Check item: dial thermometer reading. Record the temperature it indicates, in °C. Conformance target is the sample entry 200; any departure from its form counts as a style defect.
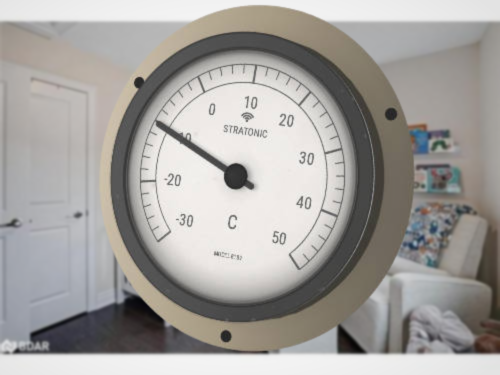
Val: -10
